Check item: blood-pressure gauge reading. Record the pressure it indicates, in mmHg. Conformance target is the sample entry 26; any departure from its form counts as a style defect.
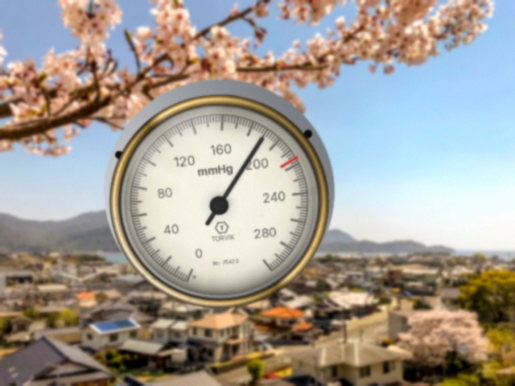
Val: 190
